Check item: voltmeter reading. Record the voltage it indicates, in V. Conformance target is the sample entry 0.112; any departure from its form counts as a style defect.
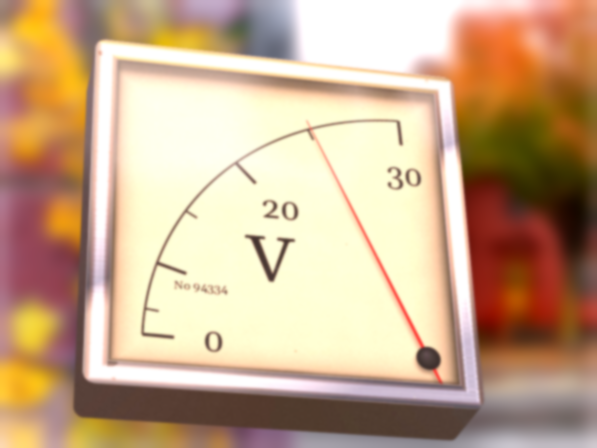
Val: 25
